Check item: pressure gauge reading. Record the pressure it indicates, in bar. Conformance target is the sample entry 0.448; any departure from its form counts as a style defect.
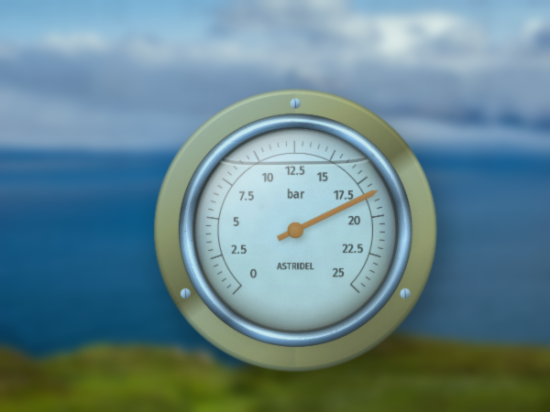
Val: 18.5
